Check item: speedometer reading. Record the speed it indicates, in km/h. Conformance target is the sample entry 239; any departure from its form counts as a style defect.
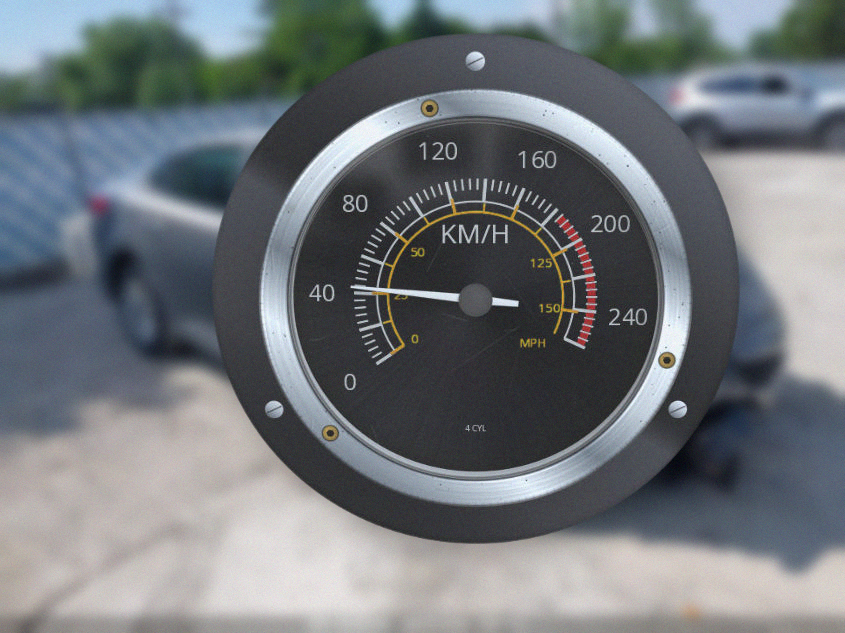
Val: 44
